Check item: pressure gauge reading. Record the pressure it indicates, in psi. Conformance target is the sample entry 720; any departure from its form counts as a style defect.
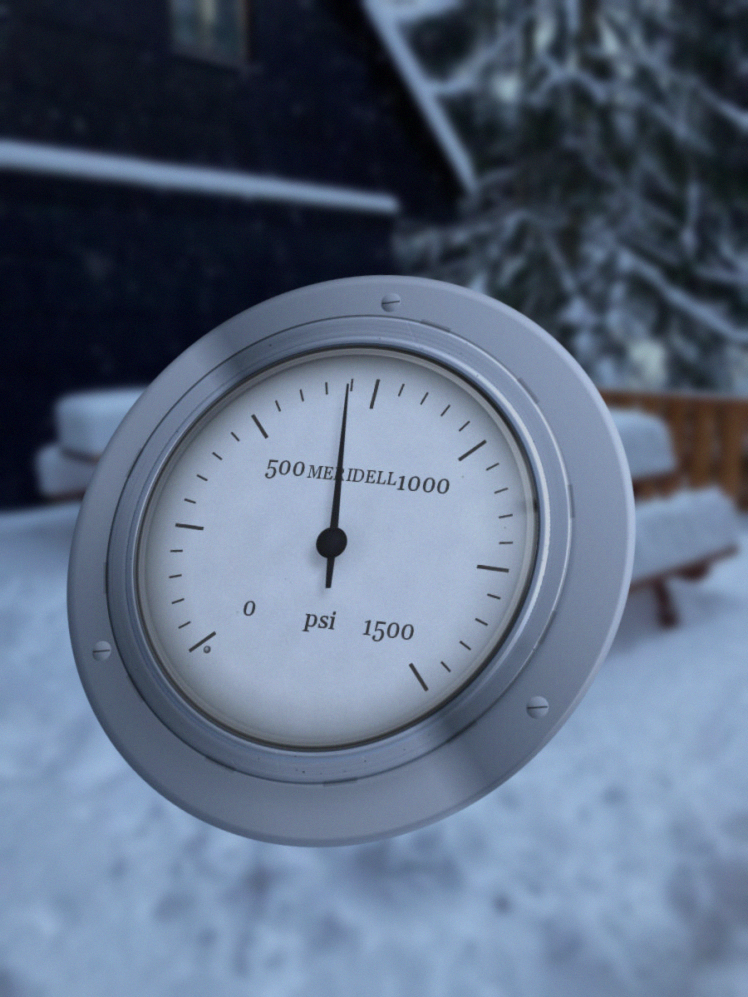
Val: 700
